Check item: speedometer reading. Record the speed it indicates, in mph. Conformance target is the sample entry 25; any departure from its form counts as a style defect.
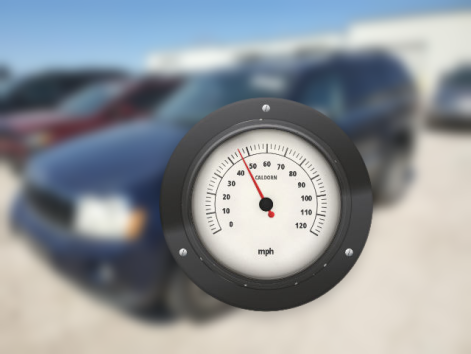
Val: 46
